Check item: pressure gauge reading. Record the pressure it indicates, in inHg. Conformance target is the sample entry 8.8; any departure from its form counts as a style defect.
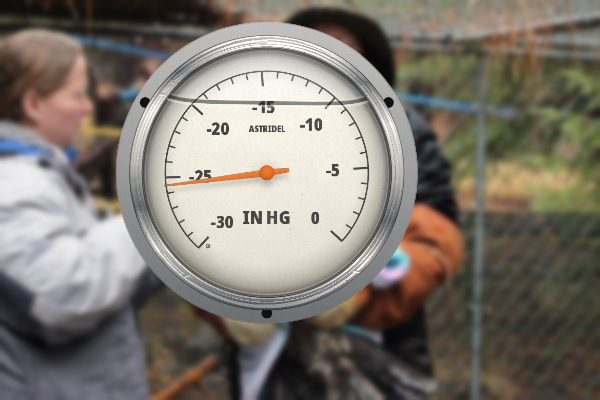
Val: -25.5
